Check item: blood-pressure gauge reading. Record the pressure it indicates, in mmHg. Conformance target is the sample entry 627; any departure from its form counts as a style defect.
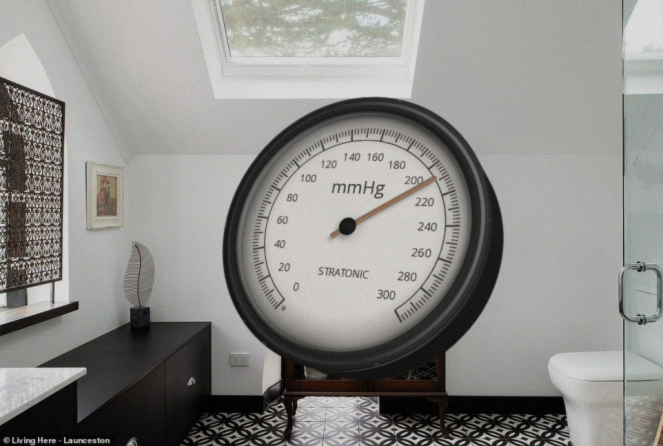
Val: 210
